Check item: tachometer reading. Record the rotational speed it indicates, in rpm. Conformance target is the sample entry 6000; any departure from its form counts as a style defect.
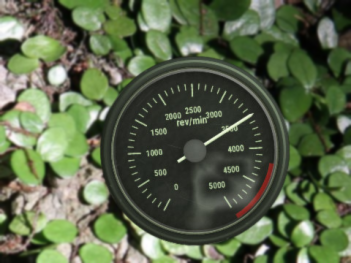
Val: 3500
